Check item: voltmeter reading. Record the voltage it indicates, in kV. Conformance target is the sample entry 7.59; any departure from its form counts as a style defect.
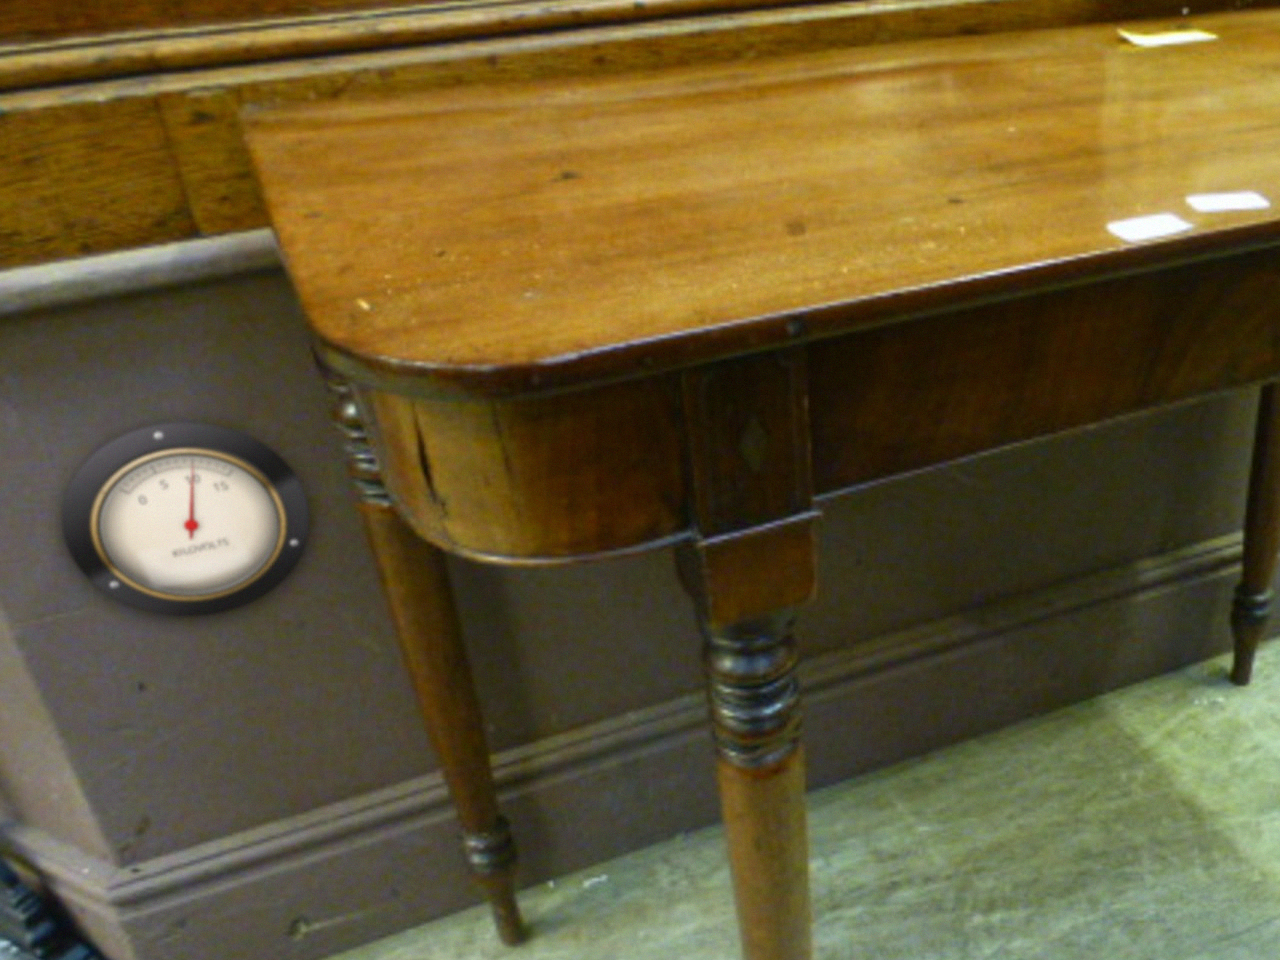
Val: 10
